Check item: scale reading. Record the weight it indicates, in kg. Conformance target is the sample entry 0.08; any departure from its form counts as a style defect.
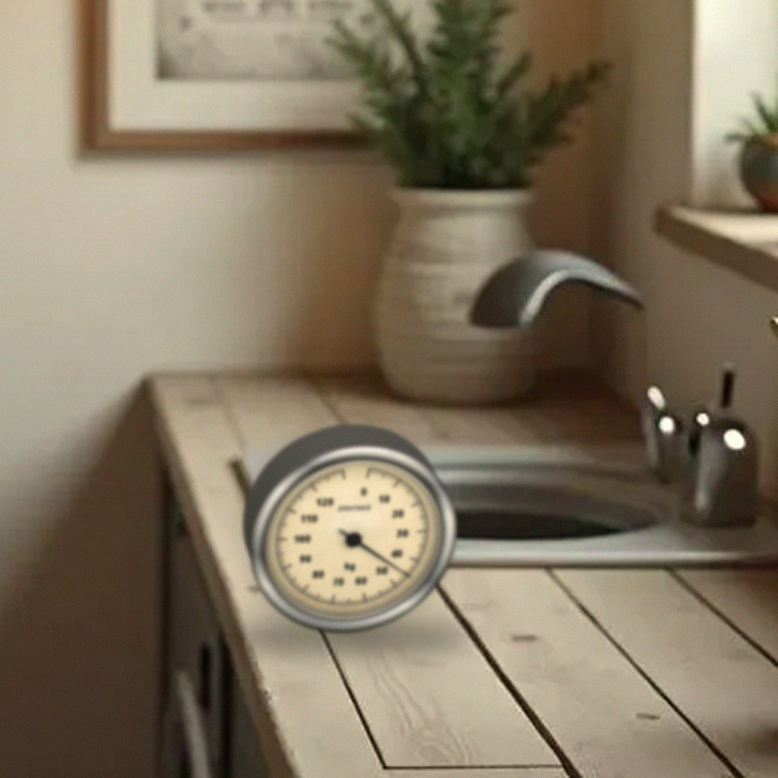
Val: 45
